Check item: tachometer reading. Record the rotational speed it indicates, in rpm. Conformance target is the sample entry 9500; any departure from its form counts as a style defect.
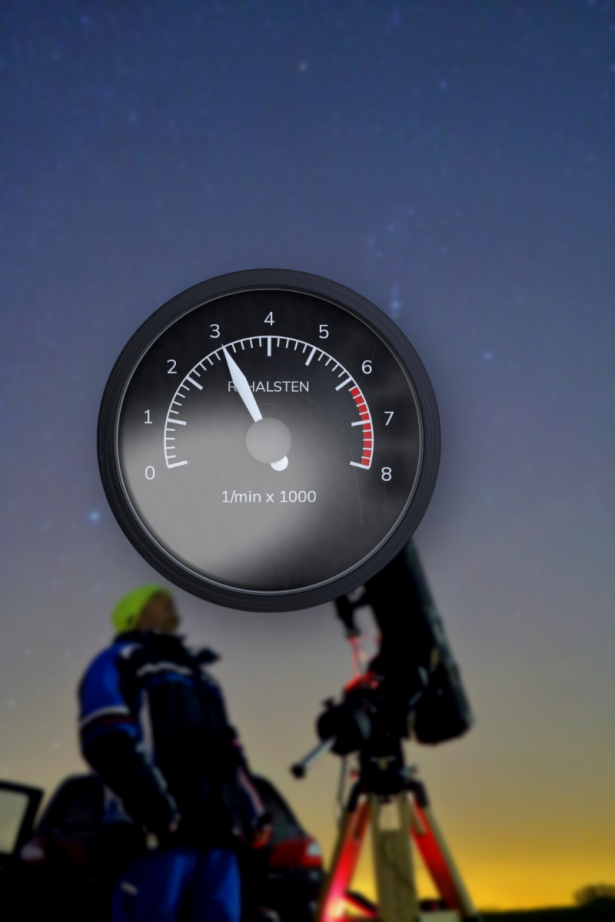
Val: 3000
